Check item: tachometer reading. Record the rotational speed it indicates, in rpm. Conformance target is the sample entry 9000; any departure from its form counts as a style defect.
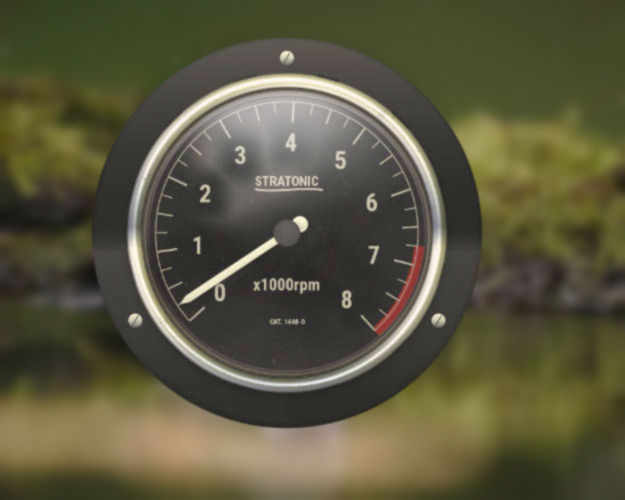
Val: 250
